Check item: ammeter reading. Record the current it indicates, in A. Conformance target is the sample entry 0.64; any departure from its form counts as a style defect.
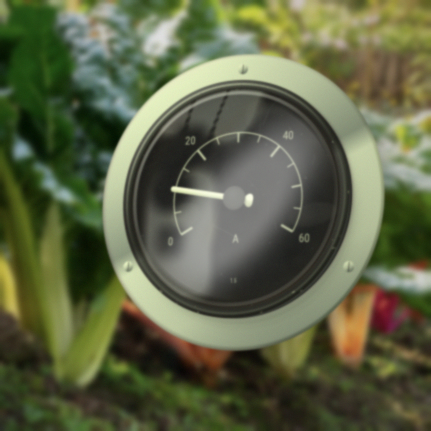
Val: 10
